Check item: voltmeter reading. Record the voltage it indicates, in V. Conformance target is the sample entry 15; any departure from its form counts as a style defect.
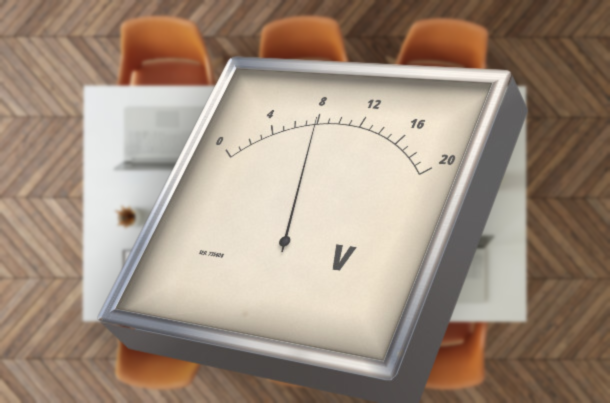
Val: 8
